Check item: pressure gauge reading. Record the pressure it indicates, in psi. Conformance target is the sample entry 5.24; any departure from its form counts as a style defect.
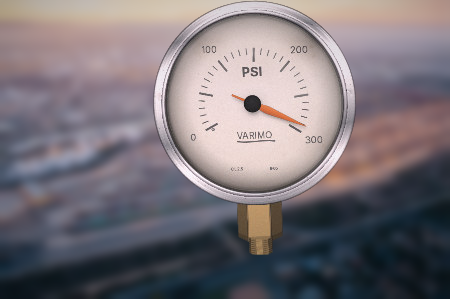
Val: 290
